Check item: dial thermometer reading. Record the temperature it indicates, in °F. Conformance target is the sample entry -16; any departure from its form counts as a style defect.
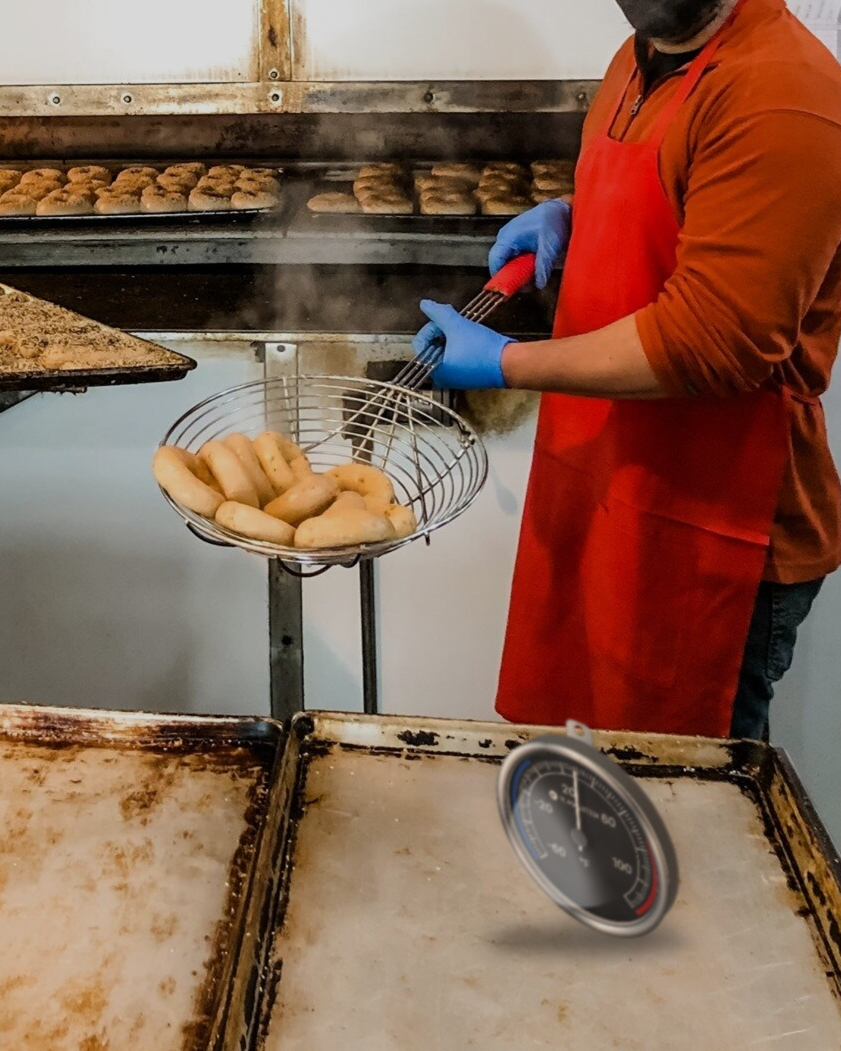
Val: 30
